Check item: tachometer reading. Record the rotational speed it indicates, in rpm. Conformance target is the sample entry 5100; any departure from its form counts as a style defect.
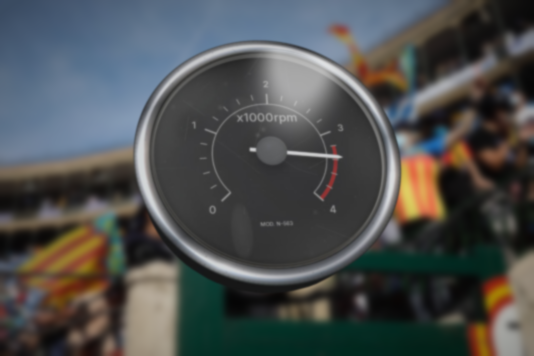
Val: 3400
